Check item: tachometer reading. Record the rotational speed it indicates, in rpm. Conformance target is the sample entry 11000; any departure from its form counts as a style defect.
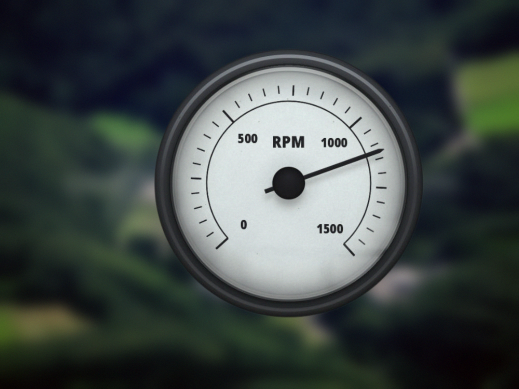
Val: 1125
